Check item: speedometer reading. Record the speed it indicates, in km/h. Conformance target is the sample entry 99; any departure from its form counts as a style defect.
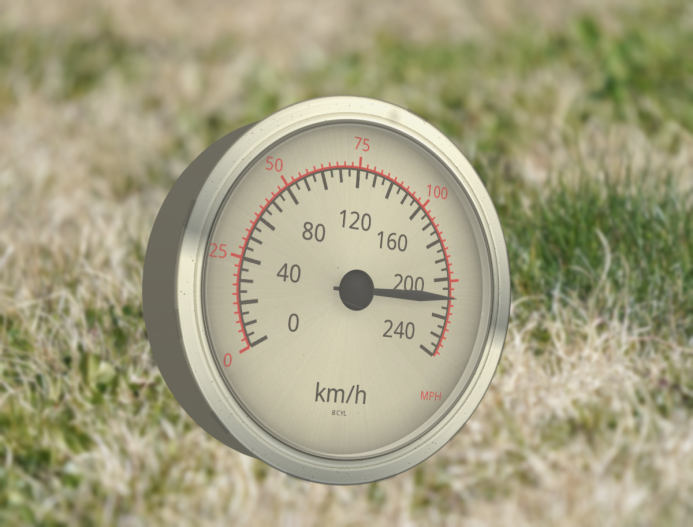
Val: 210
